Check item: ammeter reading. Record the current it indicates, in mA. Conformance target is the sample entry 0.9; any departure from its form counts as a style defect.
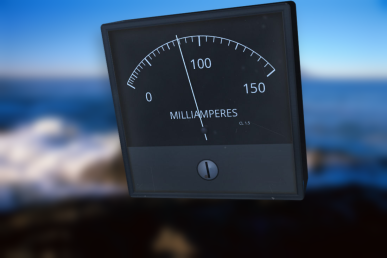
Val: 85
